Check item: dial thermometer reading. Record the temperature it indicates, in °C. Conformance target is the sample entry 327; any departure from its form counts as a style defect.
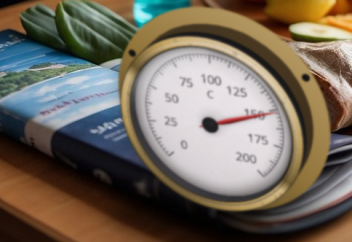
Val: 150
